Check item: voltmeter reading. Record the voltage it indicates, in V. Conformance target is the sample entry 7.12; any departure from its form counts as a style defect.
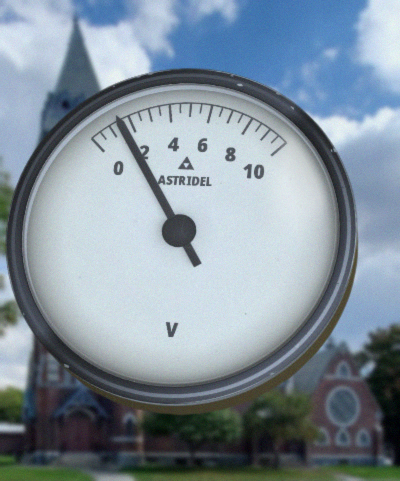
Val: 1.5
